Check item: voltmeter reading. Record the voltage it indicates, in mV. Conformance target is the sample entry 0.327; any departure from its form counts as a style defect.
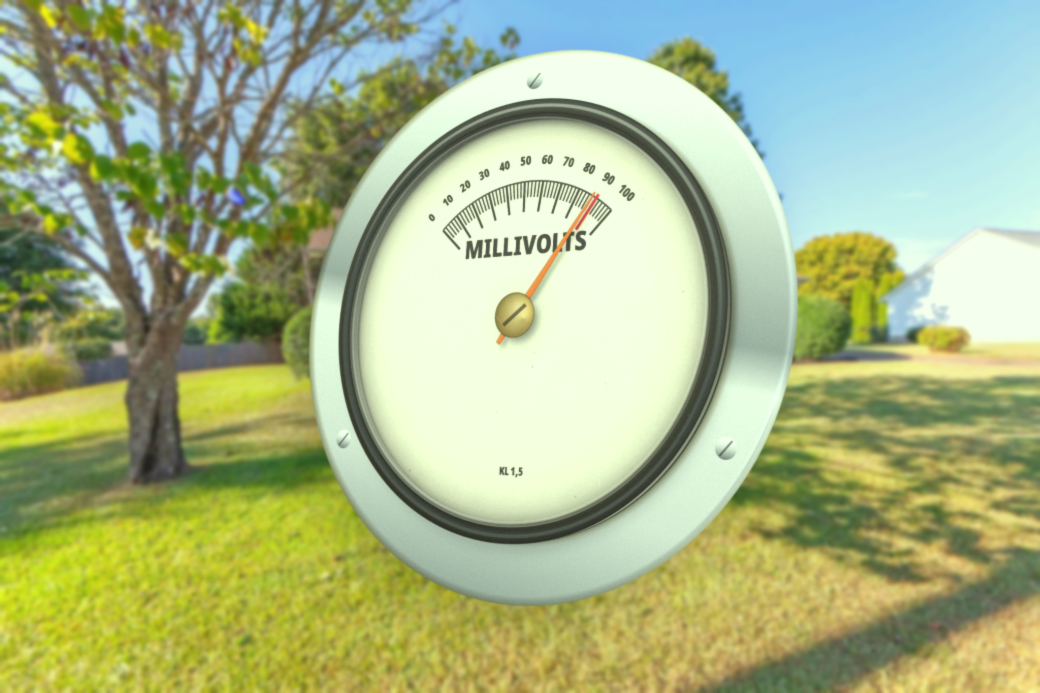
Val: 90
